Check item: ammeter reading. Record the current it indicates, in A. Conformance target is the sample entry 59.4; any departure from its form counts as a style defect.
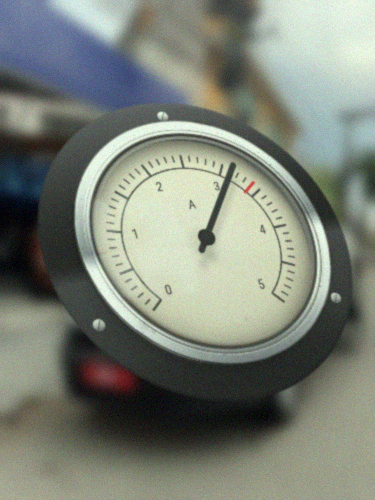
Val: 3.1
